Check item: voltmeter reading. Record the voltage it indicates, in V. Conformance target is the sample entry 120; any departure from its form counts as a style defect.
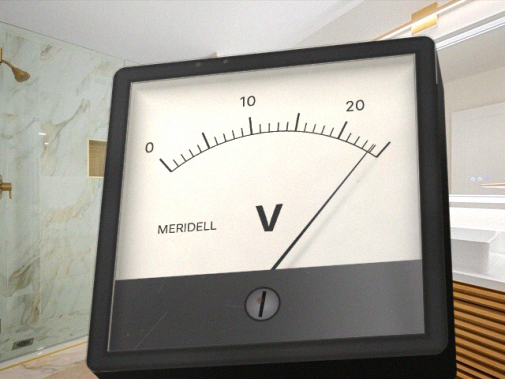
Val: 24
